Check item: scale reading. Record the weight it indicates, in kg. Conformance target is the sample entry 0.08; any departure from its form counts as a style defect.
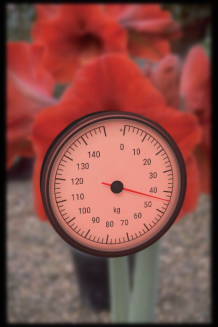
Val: 44
